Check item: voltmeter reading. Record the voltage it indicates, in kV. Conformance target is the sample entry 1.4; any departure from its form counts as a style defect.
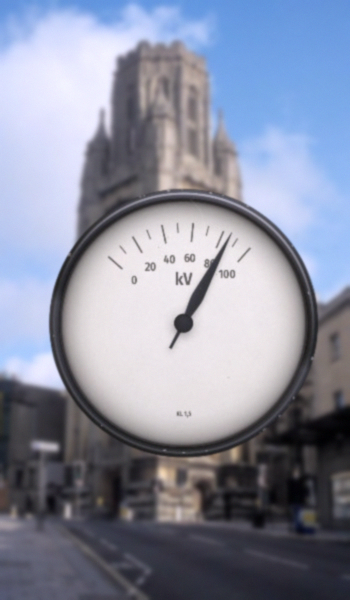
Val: 85
